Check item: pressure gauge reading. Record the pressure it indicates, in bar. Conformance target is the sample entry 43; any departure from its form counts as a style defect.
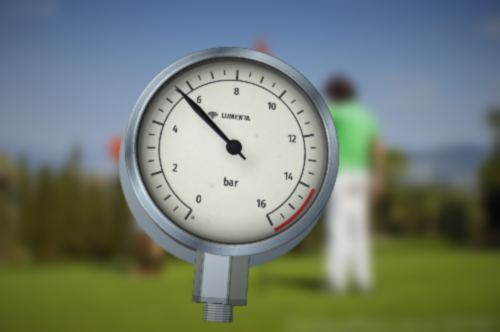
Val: 5.5
